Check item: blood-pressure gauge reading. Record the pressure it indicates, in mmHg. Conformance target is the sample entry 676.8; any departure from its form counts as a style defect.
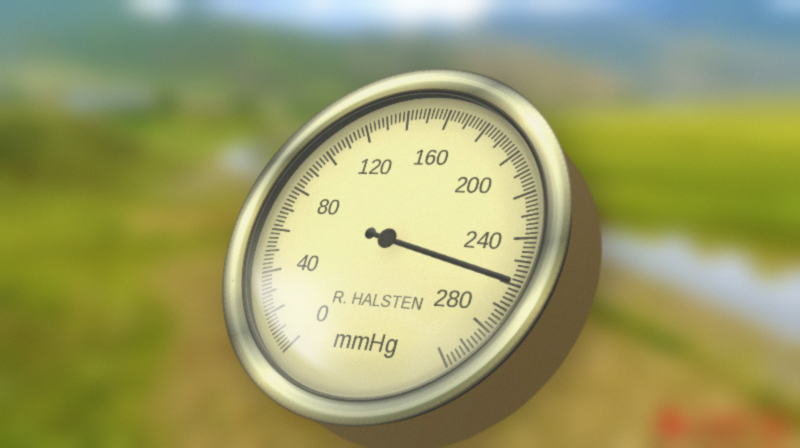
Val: 260
